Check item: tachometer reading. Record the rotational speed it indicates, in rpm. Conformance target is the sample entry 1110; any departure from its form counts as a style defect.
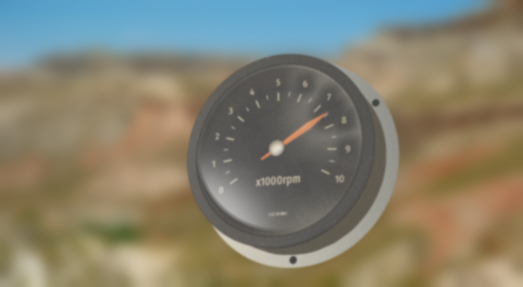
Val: 7500
